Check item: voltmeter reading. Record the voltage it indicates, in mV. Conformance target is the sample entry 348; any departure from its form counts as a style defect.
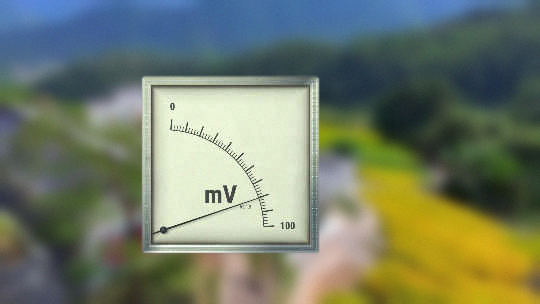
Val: 80
